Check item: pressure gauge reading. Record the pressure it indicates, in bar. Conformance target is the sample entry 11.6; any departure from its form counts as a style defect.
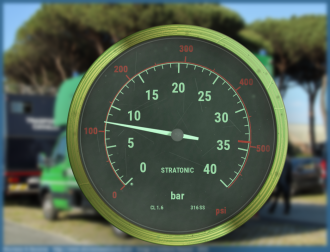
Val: 8
